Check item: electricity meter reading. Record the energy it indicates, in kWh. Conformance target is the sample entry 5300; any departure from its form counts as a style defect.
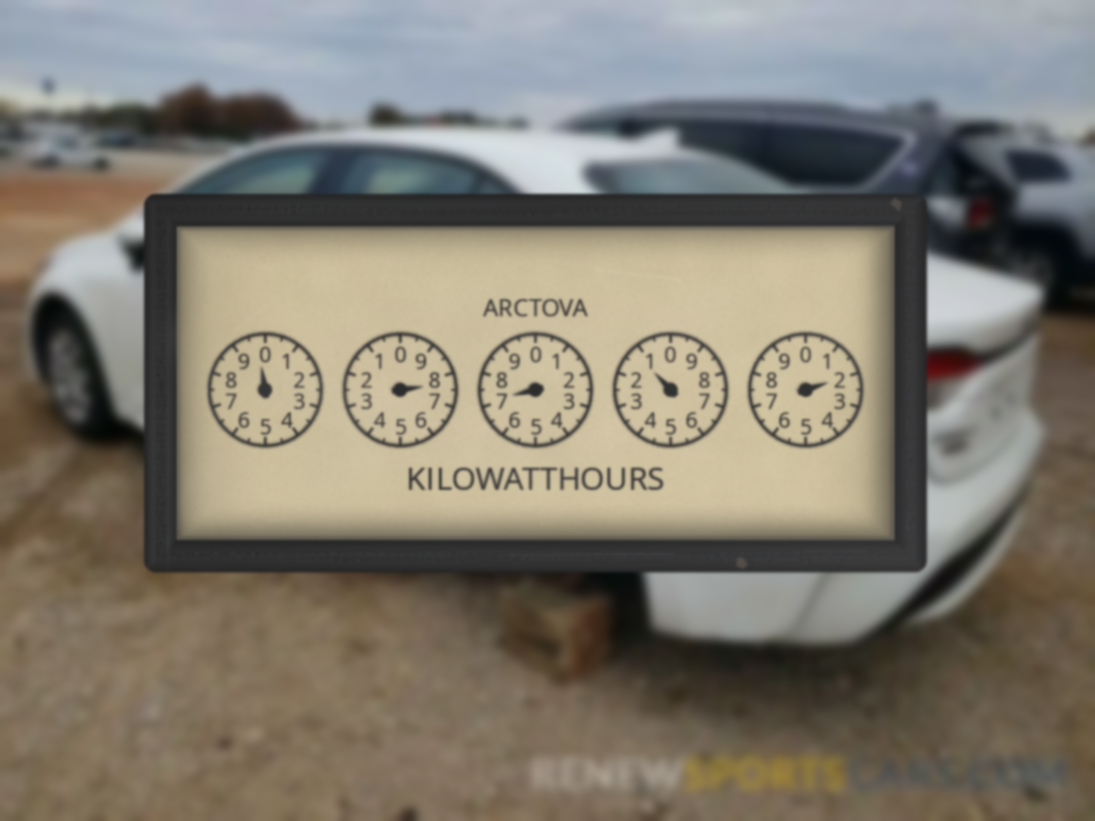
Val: 97712
